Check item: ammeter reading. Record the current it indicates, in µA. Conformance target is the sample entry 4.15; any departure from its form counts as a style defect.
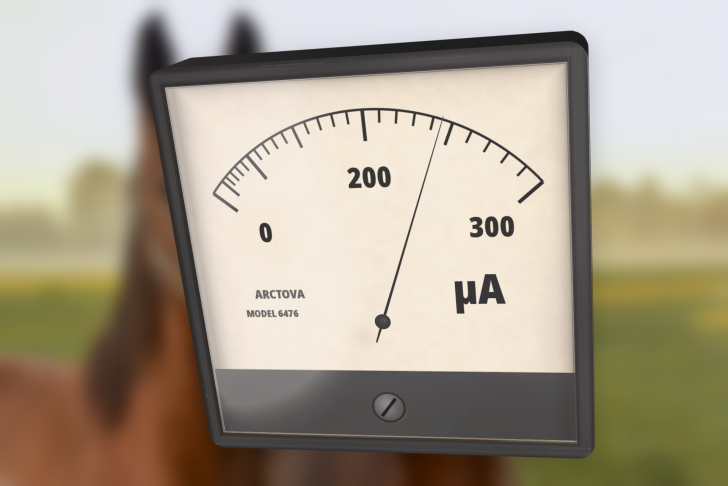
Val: 245
